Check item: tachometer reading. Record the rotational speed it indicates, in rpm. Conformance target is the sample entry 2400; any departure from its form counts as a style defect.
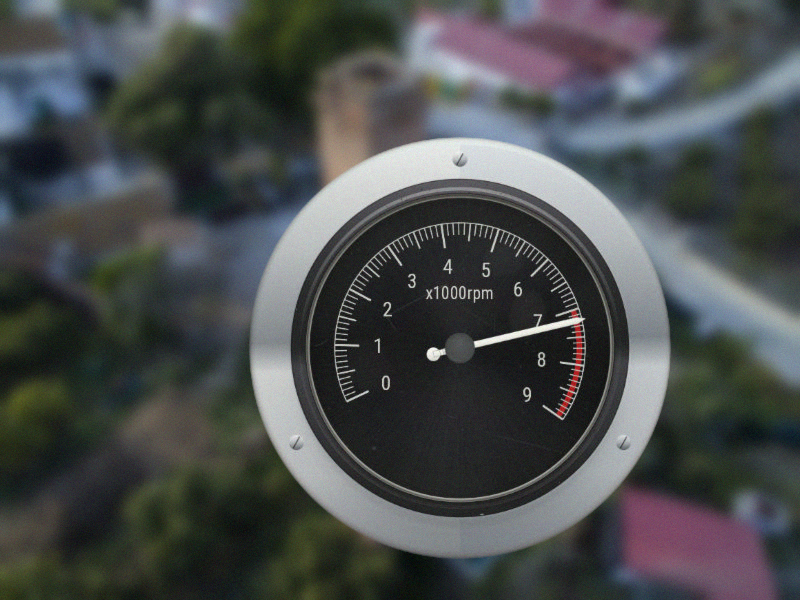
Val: 7200
